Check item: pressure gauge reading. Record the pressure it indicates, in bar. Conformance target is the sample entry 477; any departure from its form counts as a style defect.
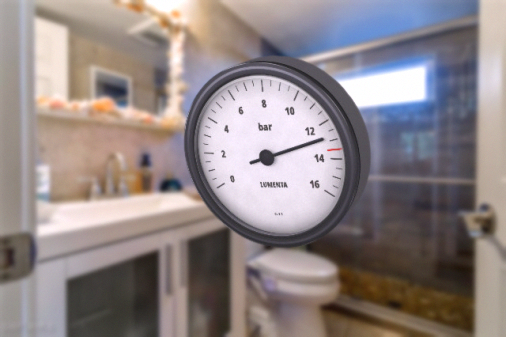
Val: 12.75
